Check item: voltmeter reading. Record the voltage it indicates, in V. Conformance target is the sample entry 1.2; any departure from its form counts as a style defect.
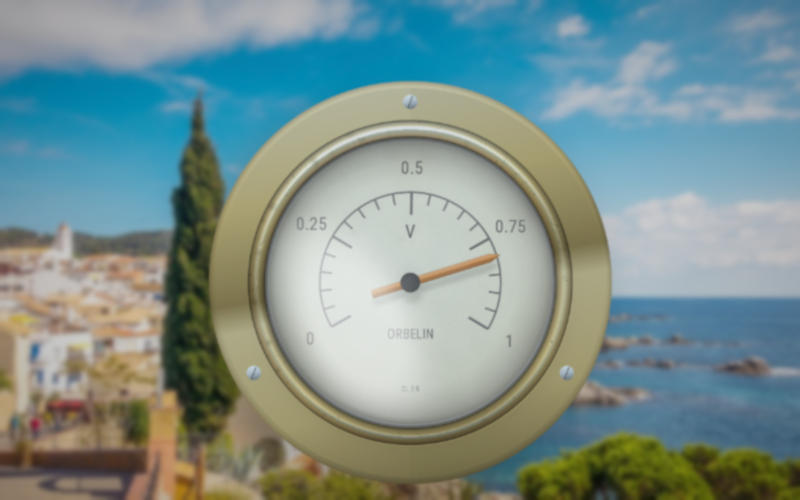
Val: 0.8
